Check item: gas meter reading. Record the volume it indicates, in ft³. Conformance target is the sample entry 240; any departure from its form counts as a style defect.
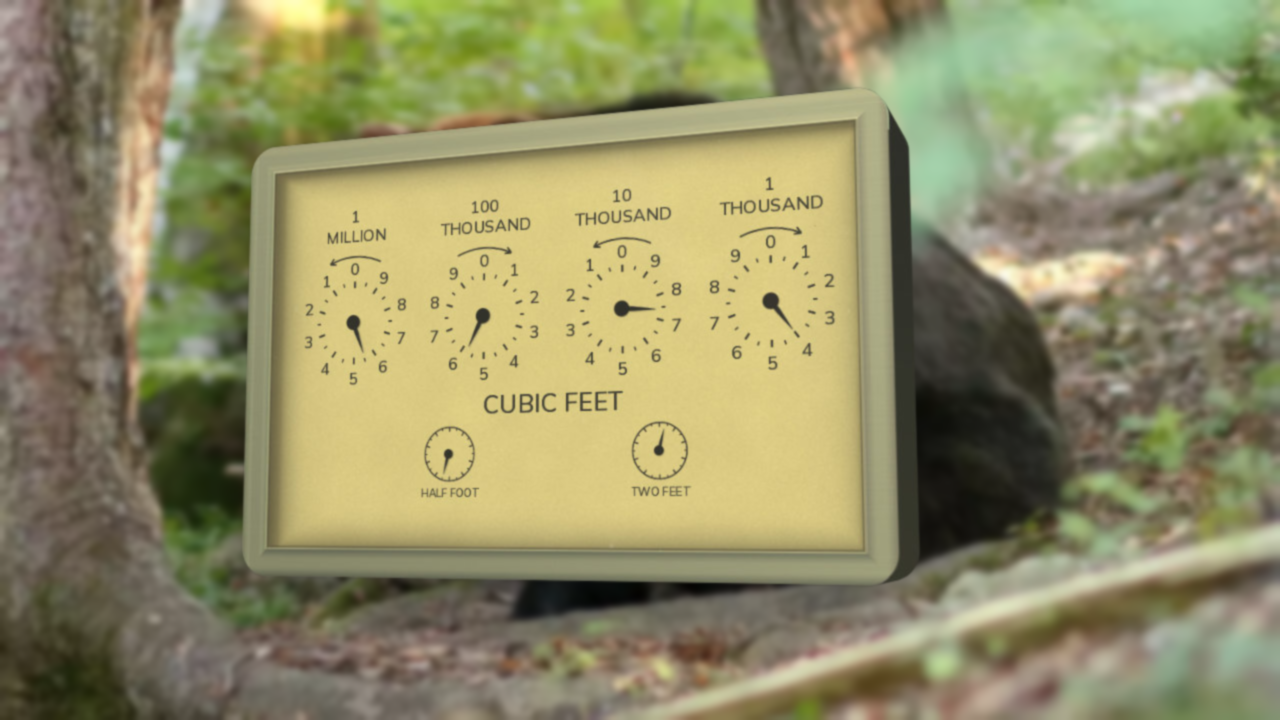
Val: 557400
